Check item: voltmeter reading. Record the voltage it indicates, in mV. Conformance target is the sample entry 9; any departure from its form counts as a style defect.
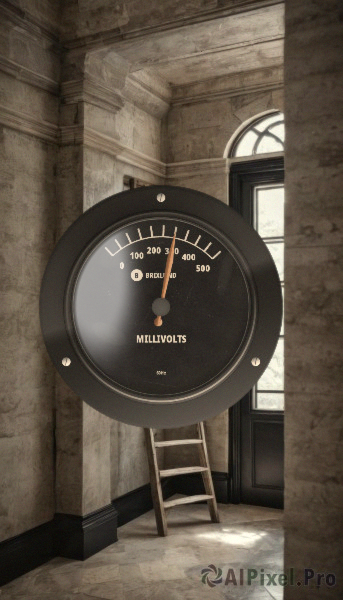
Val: 300
